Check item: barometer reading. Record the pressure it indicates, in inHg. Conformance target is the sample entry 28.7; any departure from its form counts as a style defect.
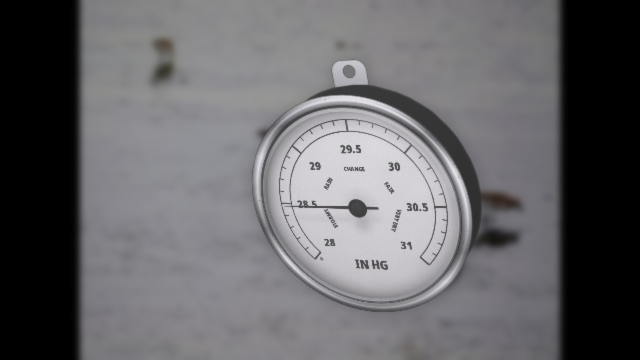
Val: 28.5
